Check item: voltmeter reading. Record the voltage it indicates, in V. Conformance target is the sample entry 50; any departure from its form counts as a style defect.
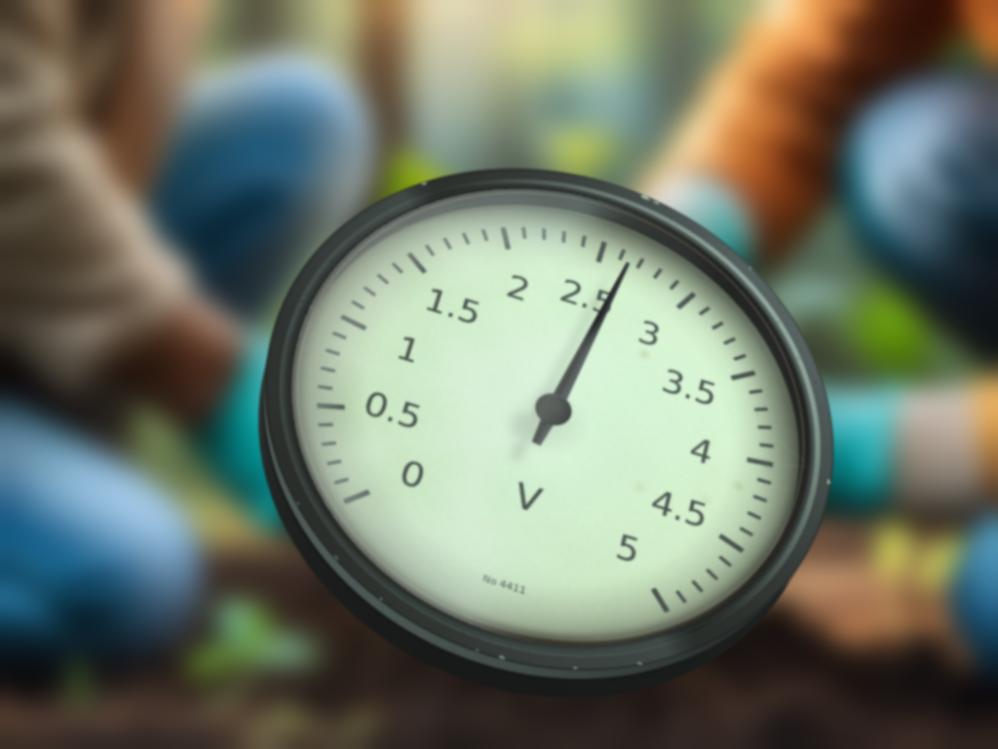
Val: 2.65
